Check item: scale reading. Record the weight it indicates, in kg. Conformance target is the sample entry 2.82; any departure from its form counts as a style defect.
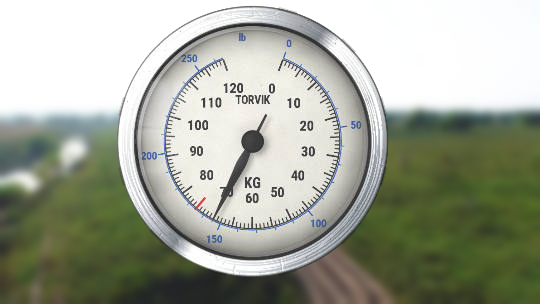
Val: 70
